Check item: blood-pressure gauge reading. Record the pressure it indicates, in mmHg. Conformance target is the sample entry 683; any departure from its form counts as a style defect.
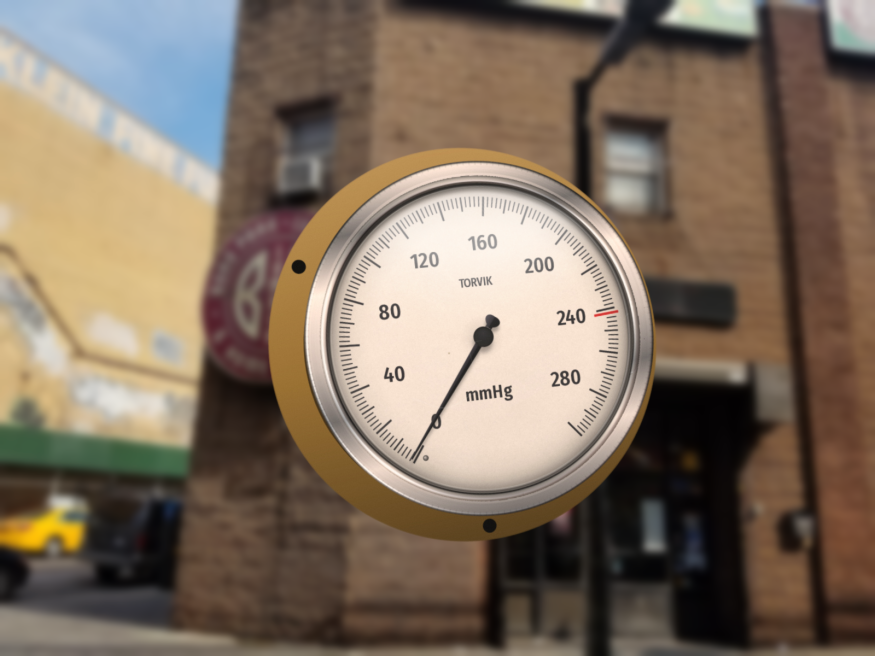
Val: 2
